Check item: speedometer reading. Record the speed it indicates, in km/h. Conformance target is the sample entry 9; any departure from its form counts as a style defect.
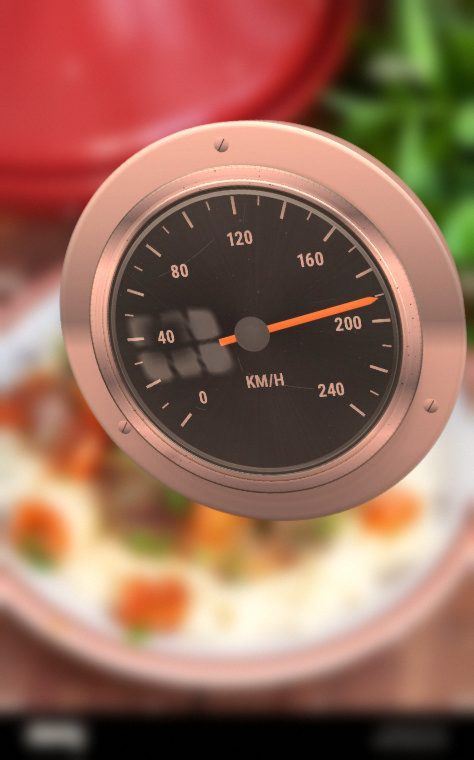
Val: 190
